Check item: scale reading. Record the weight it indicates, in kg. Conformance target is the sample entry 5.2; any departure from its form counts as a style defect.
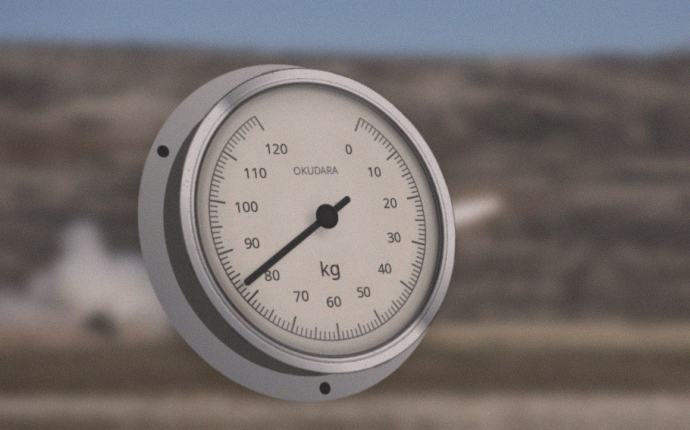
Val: 83
